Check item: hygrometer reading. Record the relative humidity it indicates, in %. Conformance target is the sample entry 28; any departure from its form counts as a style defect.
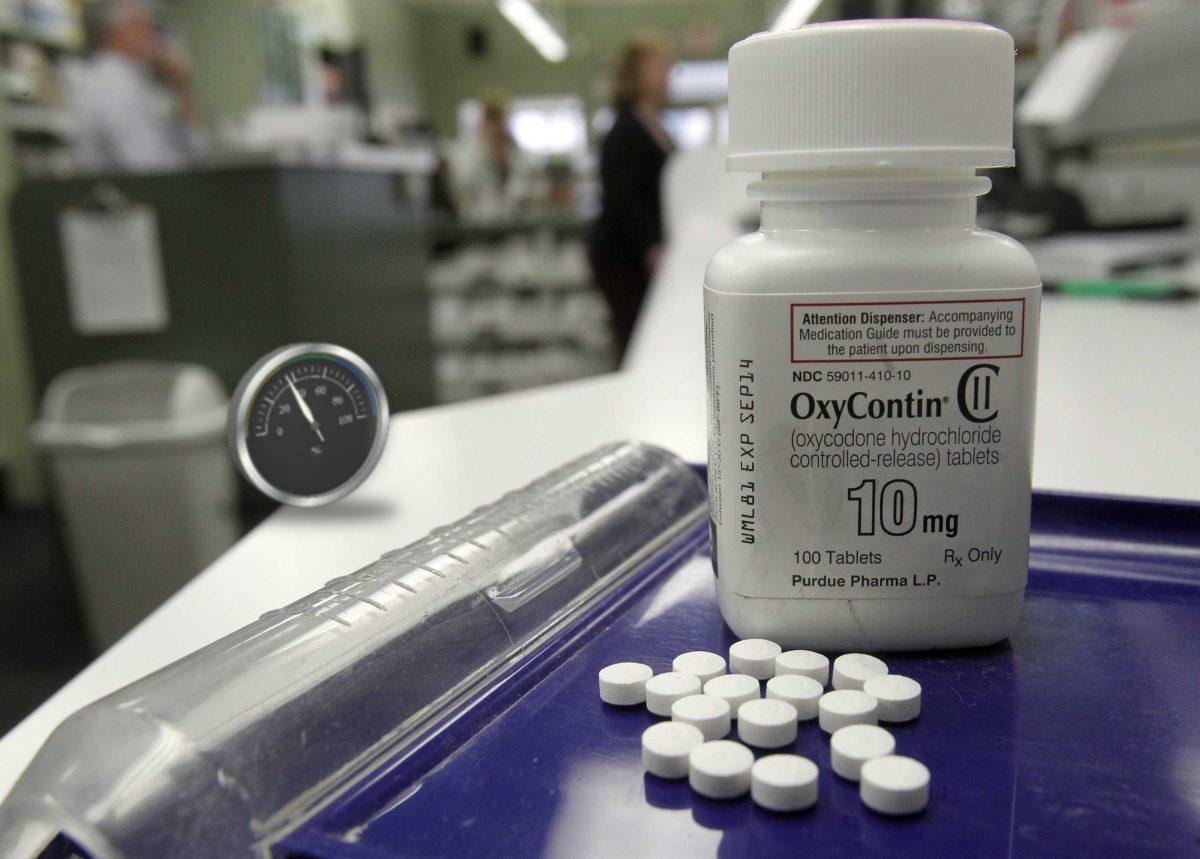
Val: 36
